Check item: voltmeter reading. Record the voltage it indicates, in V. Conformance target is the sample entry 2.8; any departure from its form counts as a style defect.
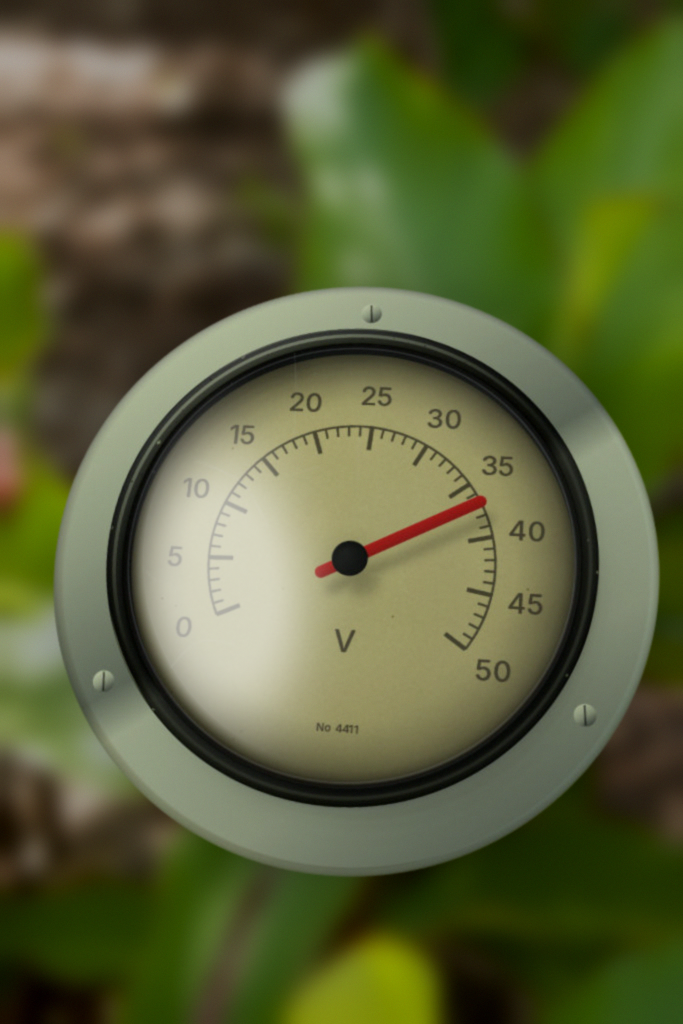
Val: 37
